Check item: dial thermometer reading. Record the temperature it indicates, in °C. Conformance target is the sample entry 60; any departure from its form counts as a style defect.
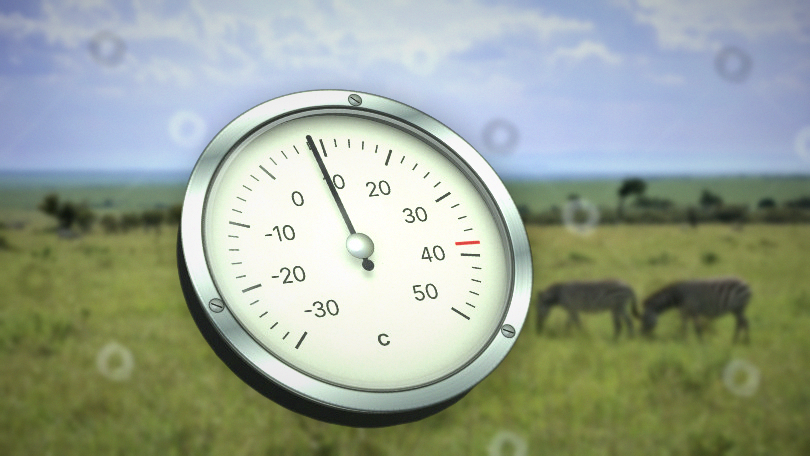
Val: 8
